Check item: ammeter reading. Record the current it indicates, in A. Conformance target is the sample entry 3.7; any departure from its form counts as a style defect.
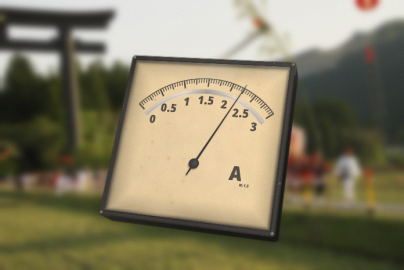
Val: 2.25
